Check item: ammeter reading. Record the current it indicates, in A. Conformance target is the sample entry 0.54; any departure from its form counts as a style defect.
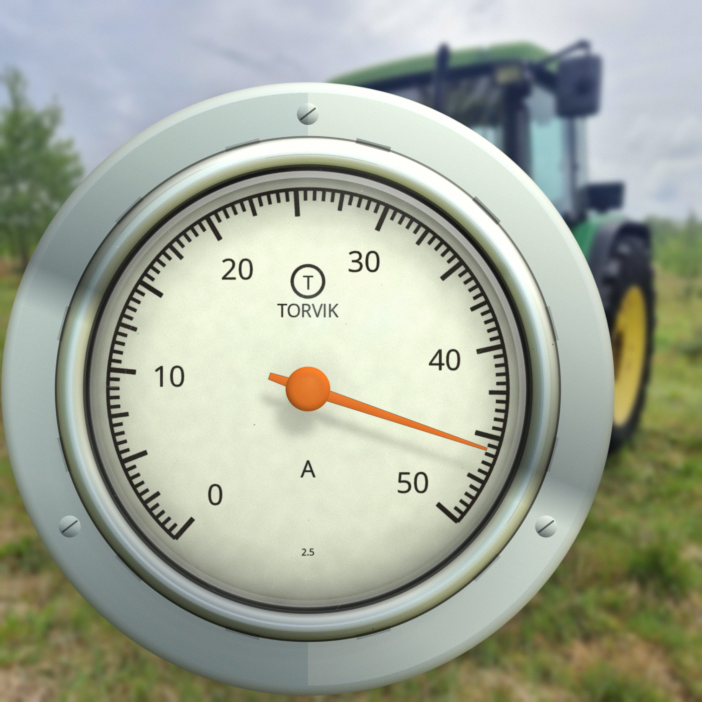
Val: 45.75
